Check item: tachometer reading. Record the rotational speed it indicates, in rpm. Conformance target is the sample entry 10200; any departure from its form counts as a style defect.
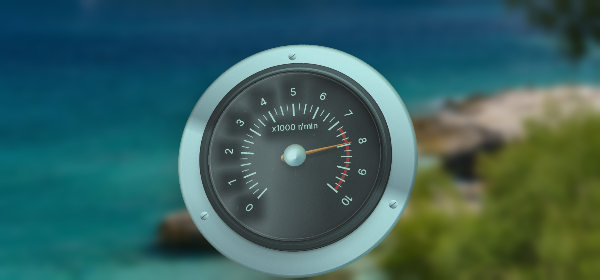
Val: 8000
